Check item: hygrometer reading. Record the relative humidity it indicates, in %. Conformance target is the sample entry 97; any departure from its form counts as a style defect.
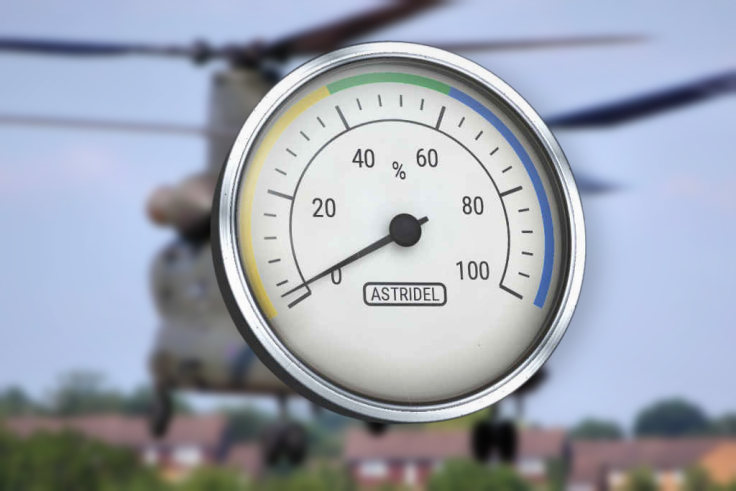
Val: 2
